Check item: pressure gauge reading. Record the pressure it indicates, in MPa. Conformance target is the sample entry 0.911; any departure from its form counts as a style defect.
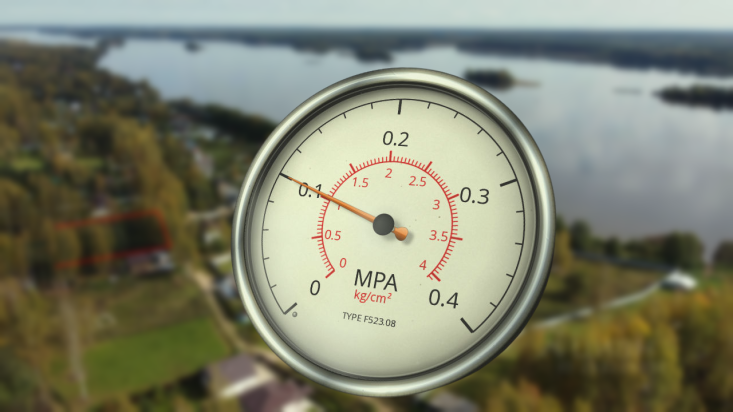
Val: 0.1
